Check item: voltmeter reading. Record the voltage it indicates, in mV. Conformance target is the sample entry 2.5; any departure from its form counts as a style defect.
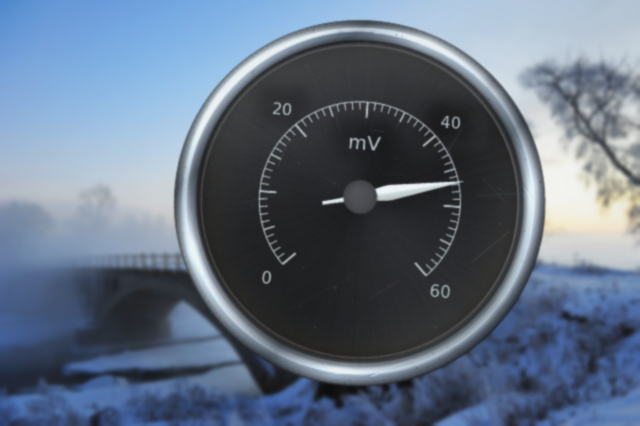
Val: 47
